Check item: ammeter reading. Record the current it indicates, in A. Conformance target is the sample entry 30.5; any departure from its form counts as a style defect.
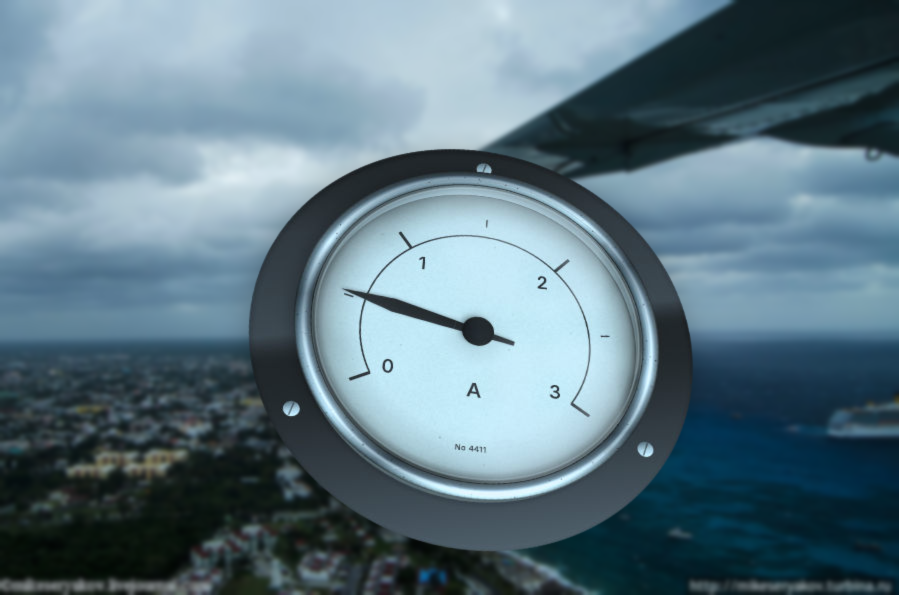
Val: 0.5
